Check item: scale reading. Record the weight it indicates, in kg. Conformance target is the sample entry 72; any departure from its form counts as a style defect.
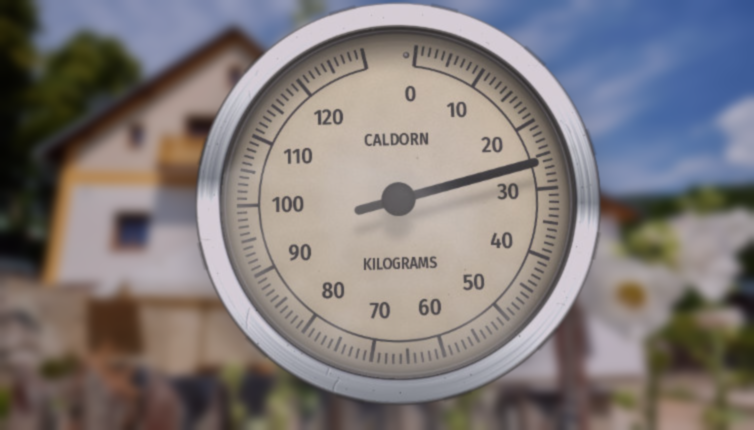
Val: 26
